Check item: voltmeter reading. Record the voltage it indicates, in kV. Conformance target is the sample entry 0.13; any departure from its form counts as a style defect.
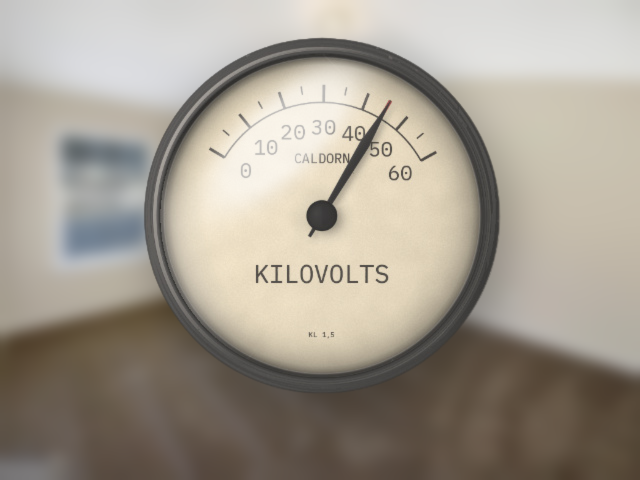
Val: 45
